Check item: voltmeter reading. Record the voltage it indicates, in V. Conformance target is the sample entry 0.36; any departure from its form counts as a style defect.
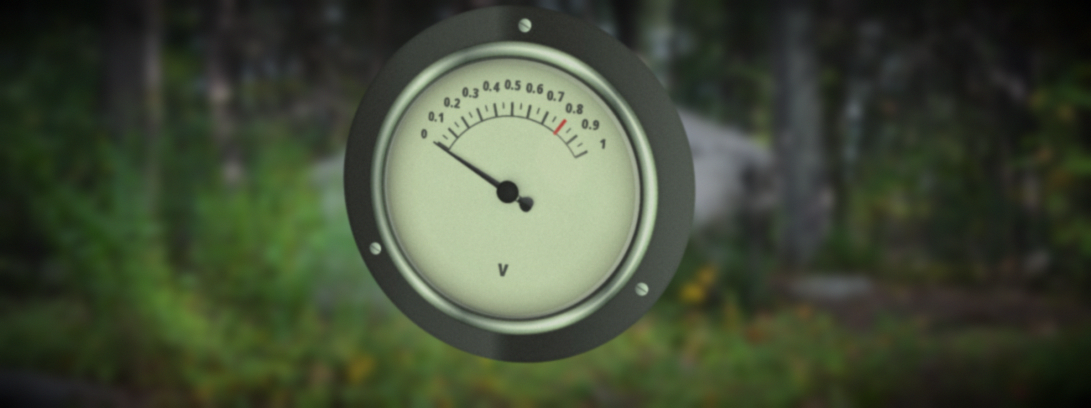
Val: 0
